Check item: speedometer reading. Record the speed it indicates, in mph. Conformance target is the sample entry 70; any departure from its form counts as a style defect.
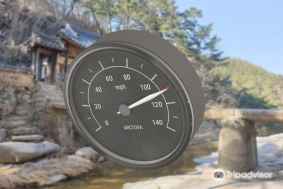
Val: 110
